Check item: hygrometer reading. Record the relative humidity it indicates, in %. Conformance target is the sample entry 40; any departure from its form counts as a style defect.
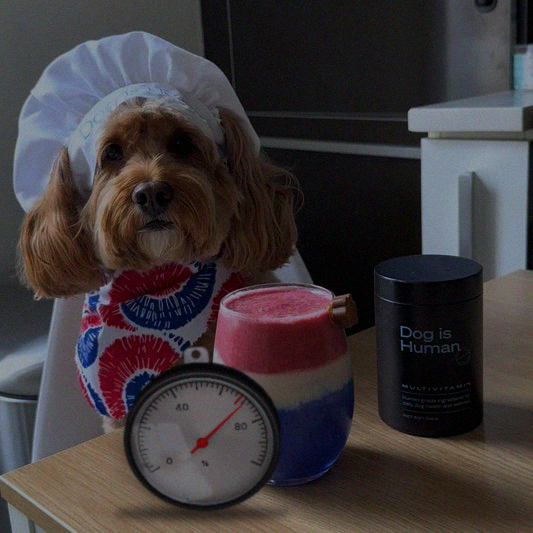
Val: 70
